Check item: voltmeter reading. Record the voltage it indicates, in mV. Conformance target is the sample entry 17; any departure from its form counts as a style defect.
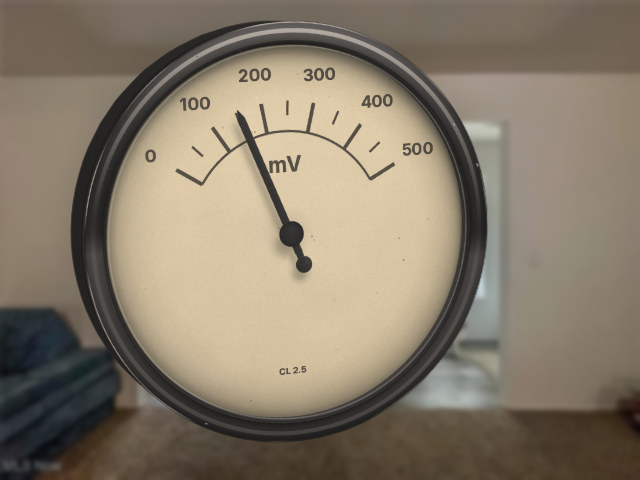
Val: 150
